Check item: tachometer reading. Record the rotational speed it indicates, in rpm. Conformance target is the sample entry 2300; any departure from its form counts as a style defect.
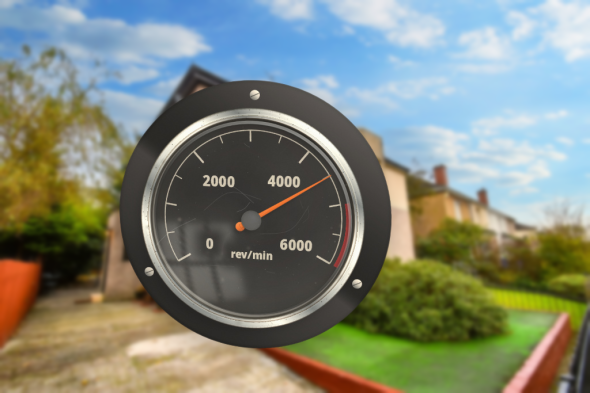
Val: 4500
